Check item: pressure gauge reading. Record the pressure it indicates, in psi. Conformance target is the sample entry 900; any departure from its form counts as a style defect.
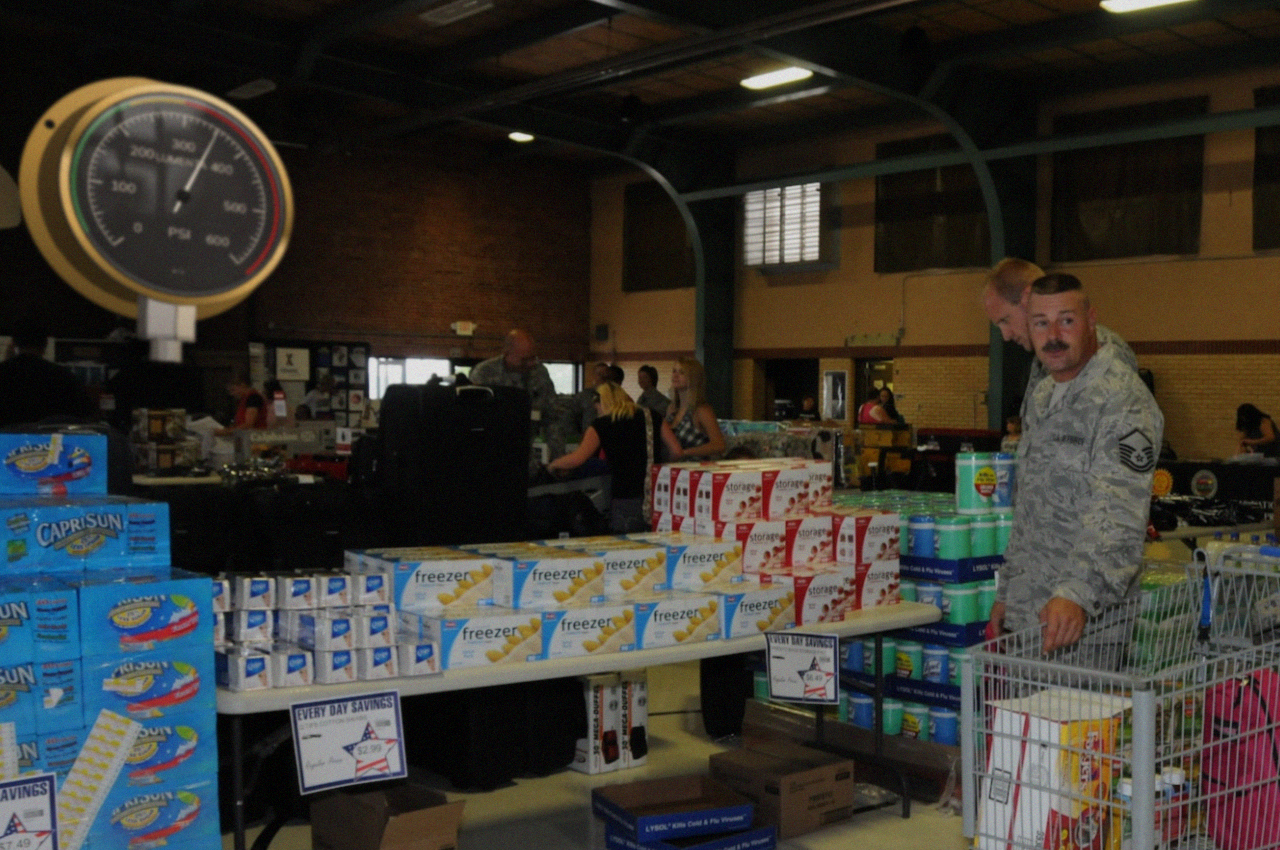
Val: 350
